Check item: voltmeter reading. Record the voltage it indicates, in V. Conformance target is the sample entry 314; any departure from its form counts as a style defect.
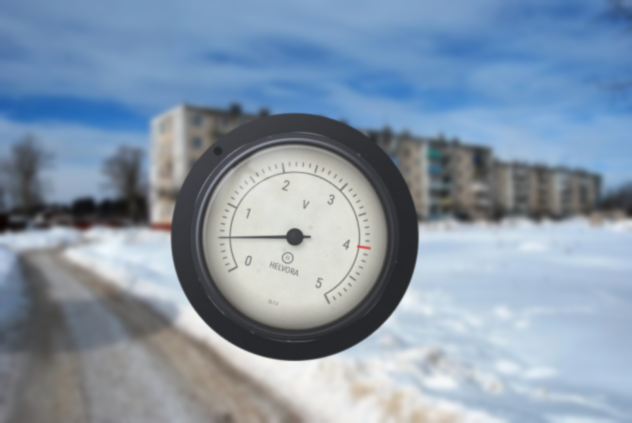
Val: 0.5
